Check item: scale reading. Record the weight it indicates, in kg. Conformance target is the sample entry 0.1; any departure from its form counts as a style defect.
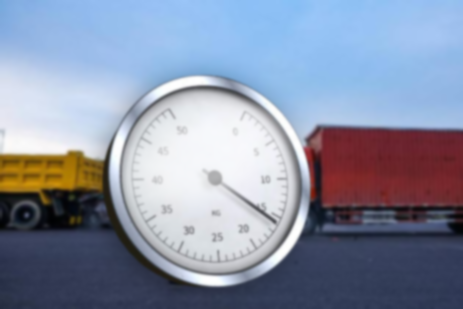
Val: 16
